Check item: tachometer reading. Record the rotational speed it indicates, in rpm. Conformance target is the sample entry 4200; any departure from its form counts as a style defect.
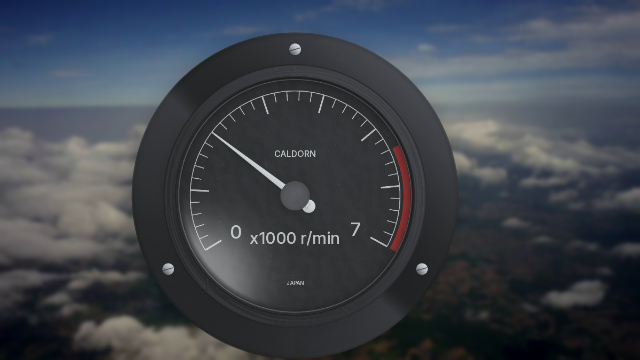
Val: 2000
